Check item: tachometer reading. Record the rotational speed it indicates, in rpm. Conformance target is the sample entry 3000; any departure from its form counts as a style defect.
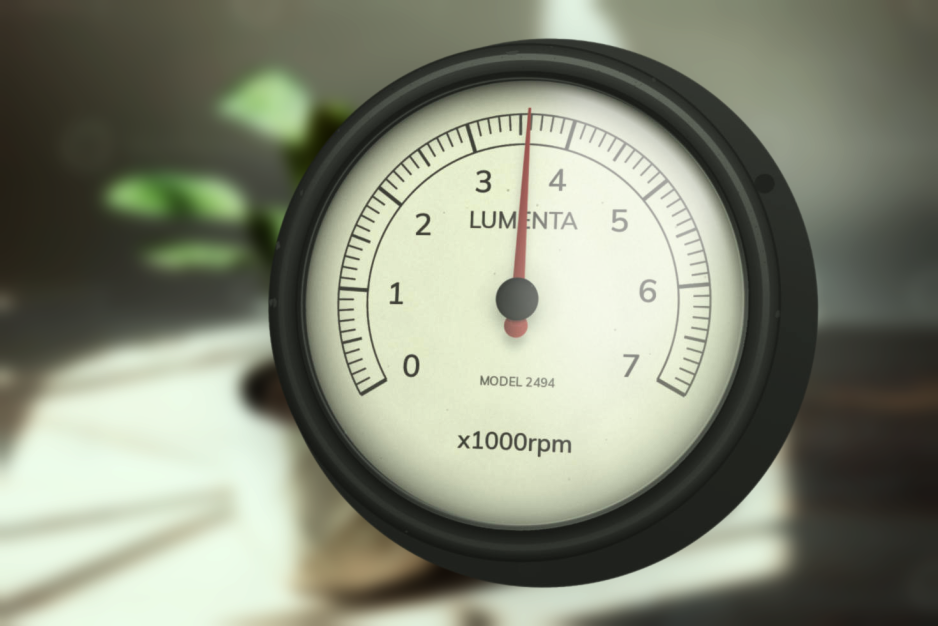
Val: 3600
